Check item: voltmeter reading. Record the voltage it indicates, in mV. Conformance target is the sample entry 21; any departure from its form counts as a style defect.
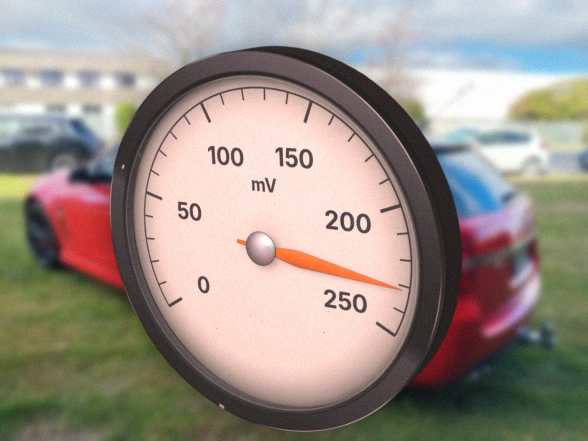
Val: 230
